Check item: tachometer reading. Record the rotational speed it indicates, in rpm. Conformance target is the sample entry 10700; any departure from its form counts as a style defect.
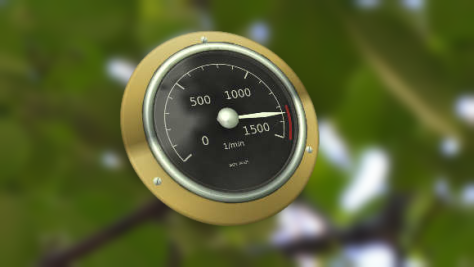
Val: 1350
